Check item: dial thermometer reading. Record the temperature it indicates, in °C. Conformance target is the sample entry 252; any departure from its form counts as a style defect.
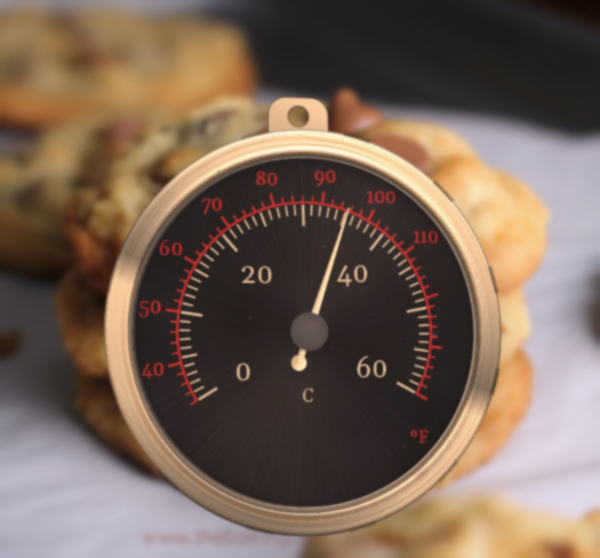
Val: 35
